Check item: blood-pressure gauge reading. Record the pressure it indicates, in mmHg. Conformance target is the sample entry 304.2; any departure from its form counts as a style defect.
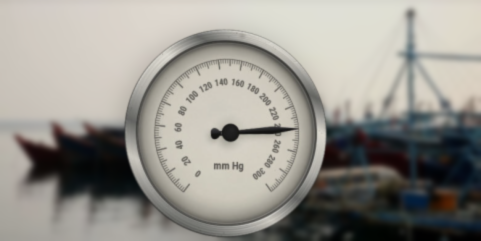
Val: 240
